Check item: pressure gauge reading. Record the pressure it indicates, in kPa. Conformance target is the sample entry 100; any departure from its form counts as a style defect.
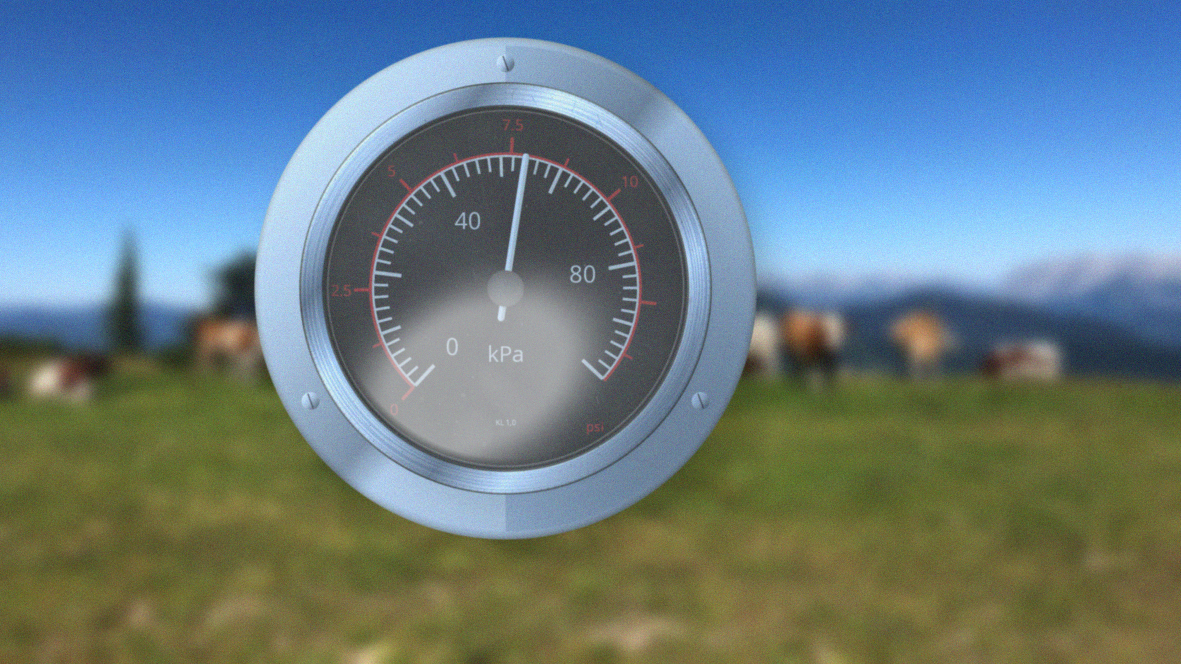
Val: 54
